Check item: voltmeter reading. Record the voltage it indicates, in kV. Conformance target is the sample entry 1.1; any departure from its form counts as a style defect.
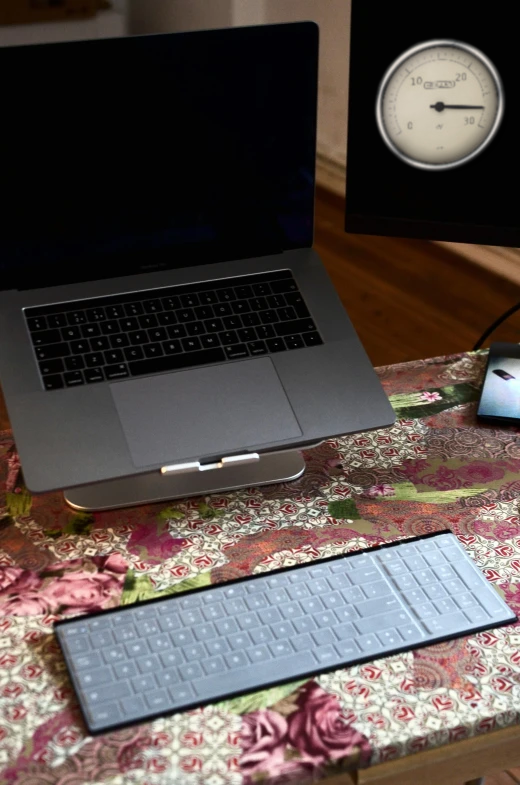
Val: 27
